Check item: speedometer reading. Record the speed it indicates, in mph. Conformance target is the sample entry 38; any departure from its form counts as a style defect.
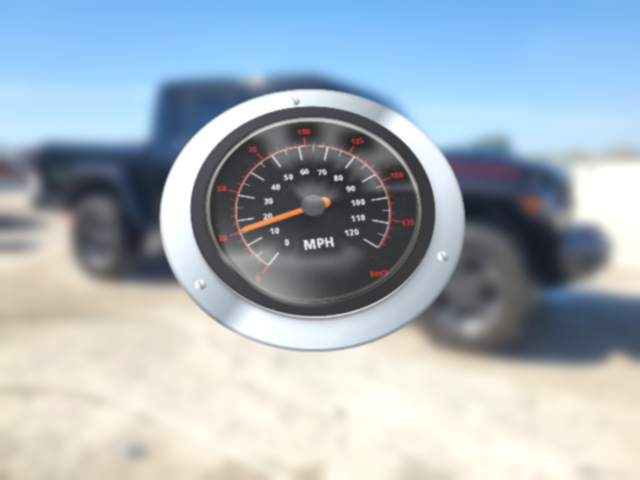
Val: 15
